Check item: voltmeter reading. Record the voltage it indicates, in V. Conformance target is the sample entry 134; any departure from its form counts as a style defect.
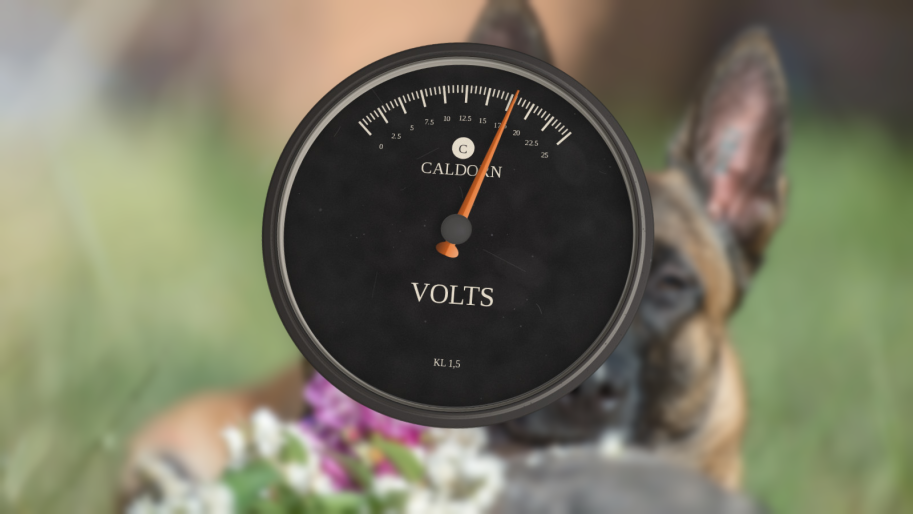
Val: 18
